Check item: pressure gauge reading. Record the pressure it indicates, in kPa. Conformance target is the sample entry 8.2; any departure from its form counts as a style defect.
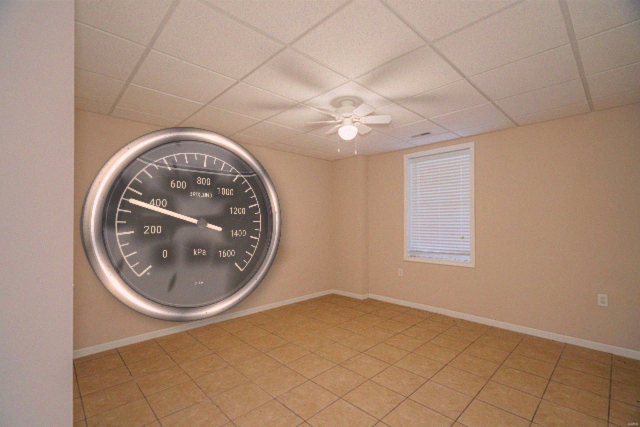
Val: 350
